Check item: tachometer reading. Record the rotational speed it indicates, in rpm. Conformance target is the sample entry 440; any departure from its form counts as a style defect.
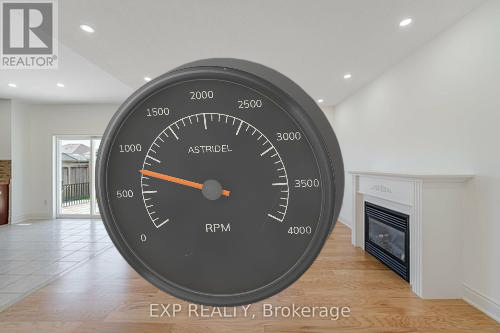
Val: 800
